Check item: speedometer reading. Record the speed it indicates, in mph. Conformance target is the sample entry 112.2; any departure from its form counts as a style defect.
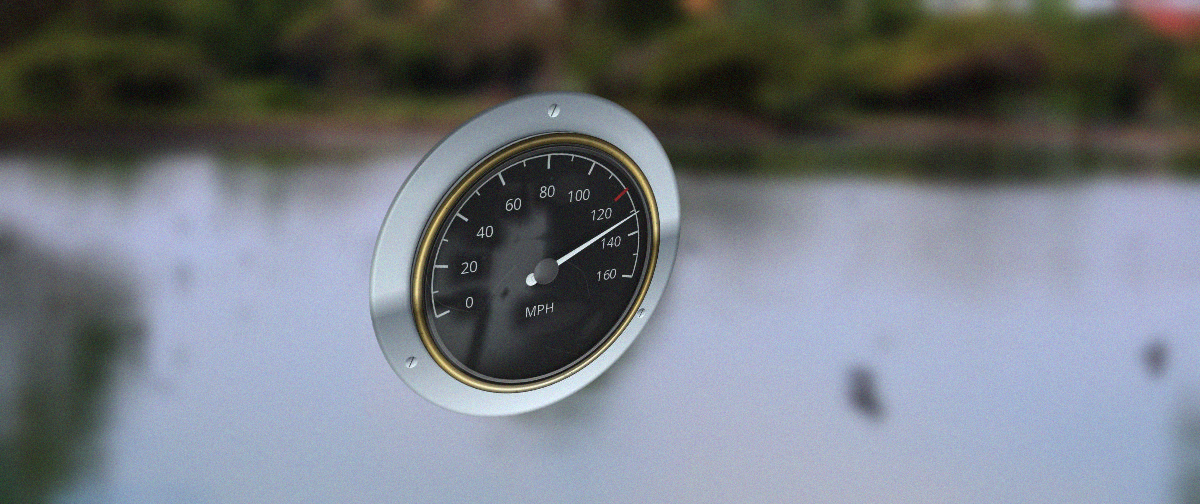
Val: 130
